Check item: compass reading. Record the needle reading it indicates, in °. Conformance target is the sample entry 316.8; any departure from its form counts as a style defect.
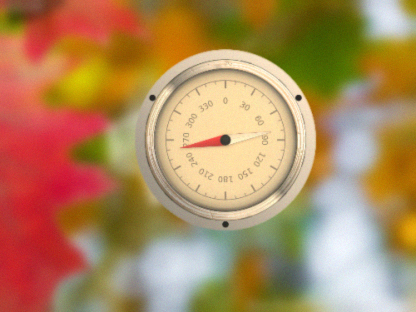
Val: 260
